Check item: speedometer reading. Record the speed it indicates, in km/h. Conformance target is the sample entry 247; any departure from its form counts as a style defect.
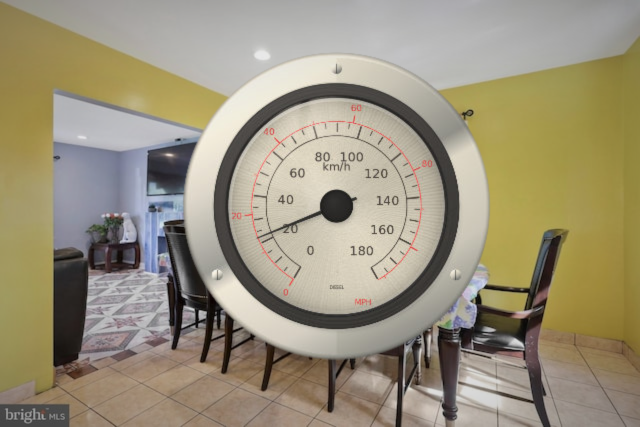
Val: 22.5
